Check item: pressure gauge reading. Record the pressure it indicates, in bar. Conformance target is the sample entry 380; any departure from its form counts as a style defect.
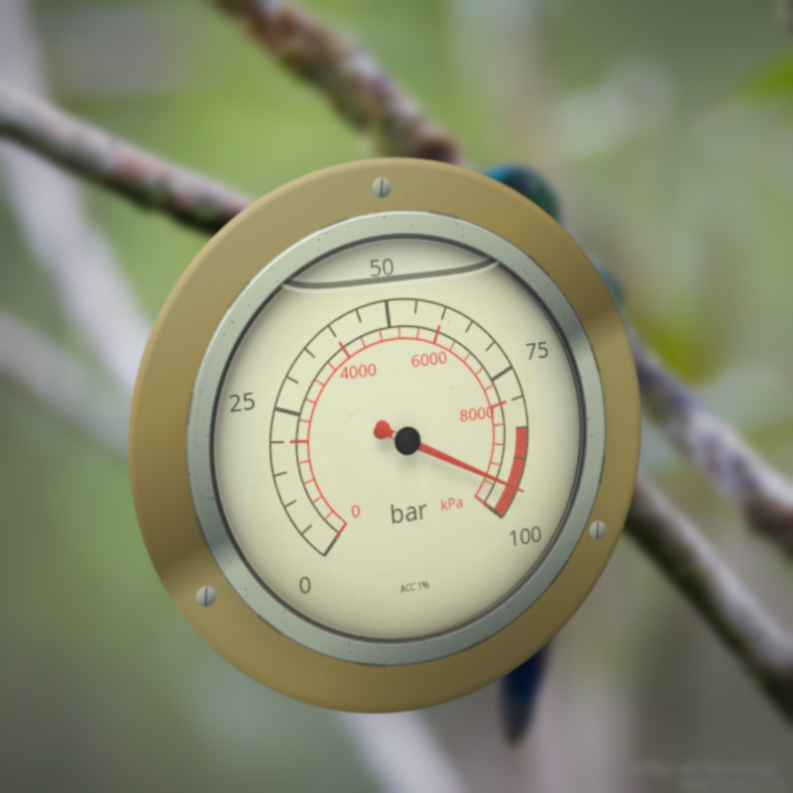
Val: 95
